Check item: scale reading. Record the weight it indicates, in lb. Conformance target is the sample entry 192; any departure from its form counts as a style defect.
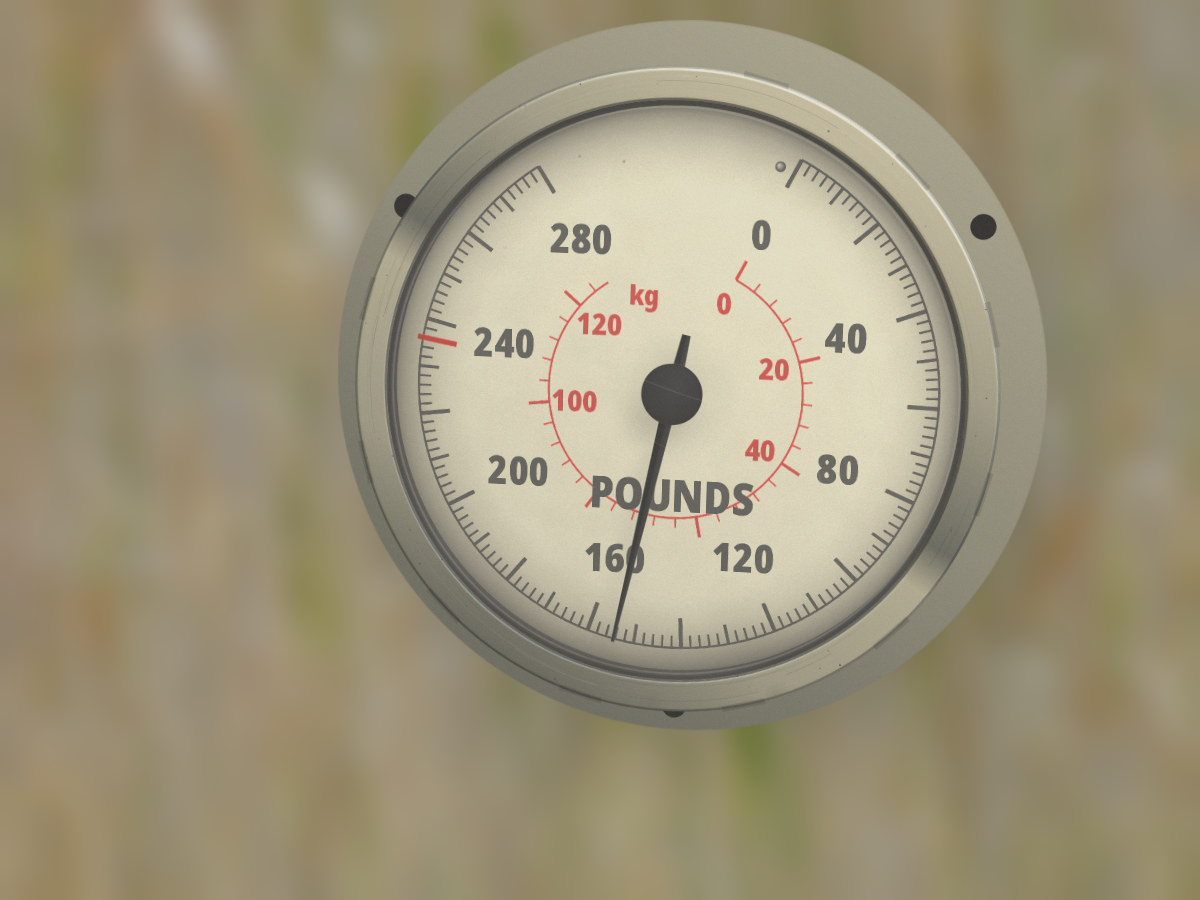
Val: 154
